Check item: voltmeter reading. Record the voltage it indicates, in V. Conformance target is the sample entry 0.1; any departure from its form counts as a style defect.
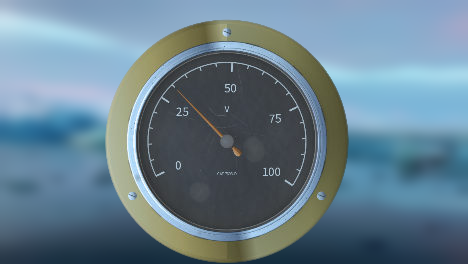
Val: 30
